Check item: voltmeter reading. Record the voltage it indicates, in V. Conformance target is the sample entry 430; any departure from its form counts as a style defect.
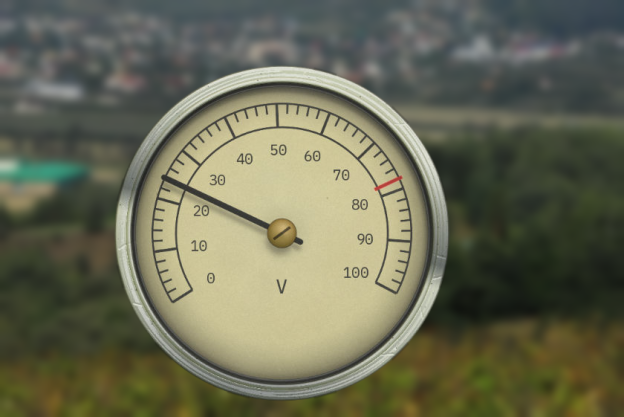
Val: 24
